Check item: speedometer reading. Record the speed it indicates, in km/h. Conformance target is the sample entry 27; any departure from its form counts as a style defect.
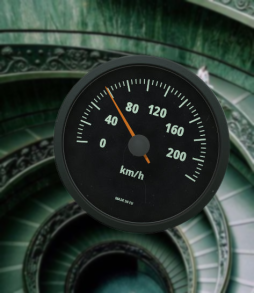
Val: 60
